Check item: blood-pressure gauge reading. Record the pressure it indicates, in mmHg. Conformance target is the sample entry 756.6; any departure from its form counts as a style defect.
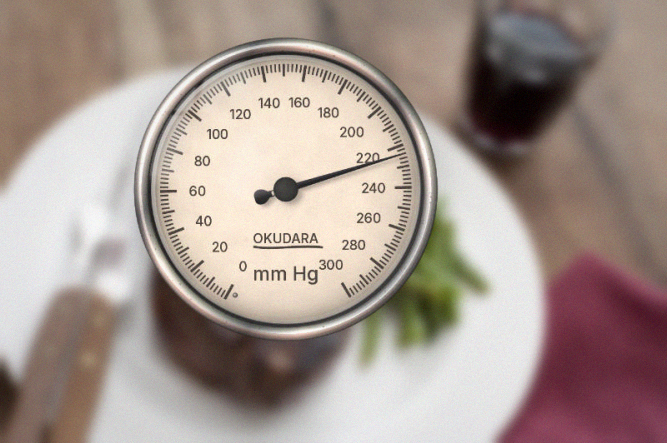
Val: 224
